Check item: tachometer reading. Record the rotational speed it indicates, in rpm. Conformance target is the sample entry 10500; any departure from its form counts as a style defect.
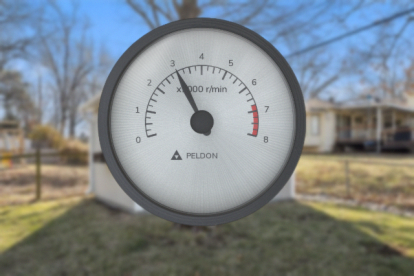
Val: 3000
